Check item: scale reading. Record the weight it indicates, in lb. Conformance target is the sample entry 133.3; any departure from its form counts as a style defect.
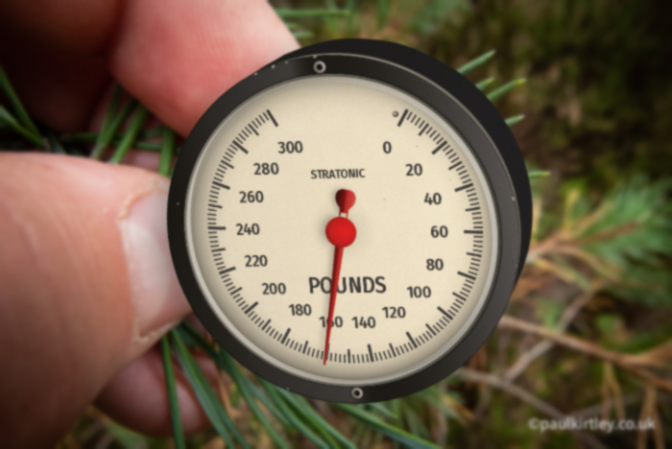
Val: 160
